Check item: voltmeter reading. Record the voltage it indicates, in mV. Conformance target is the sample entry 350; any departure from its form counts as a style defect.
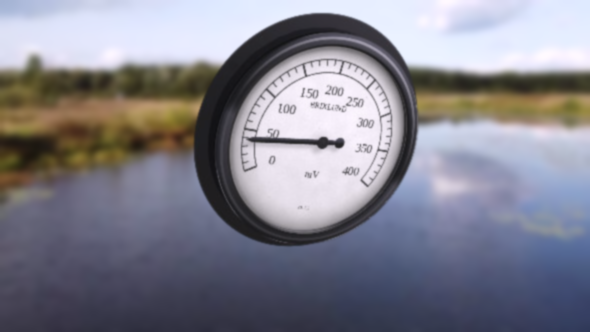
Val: 40
